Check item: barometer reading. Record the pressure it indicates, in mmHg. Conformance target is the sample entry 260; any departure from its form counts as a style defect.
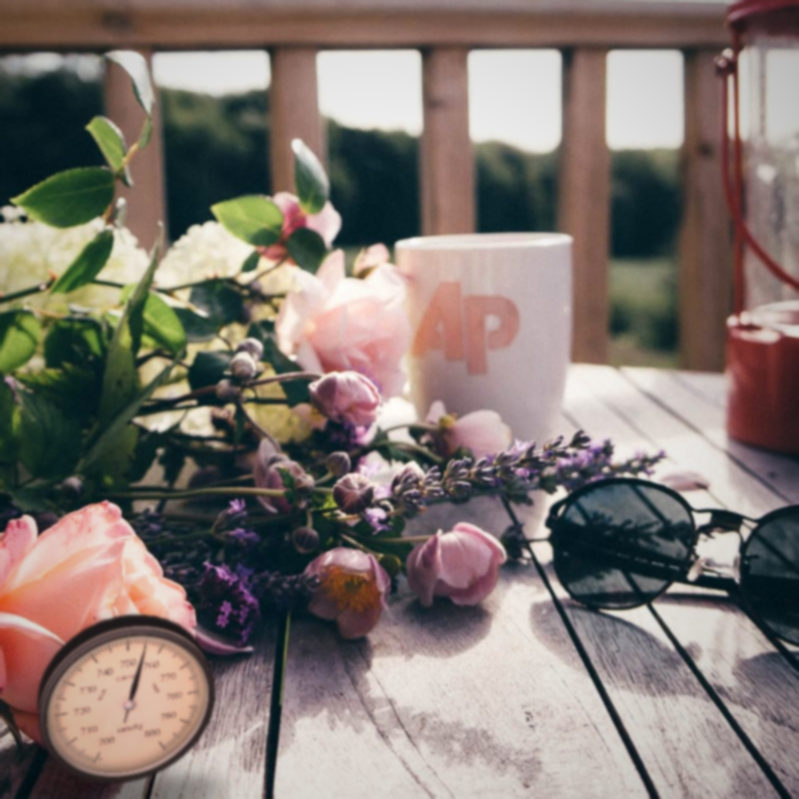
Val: 755
